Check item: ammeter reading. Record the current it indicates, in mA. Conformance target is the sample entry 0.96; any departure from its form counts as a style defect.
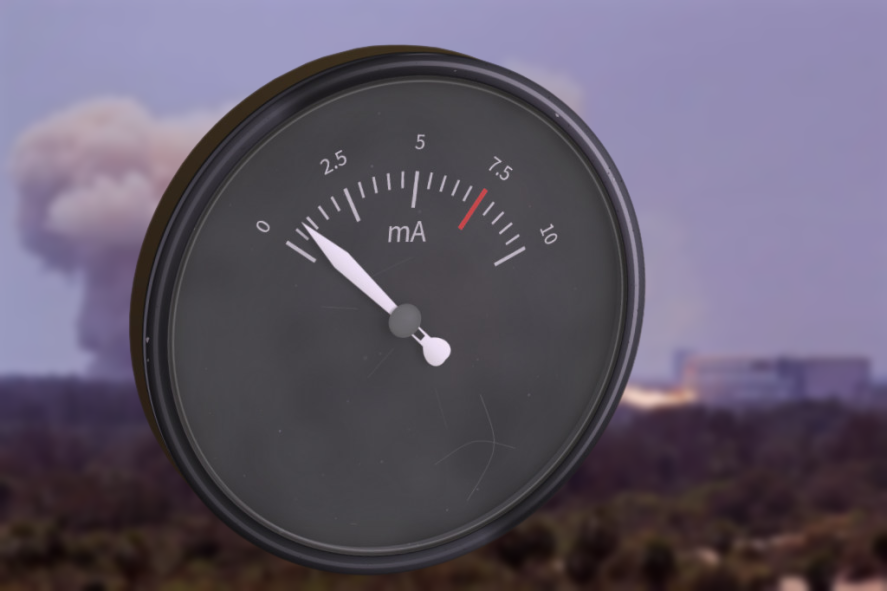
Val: 0.75
